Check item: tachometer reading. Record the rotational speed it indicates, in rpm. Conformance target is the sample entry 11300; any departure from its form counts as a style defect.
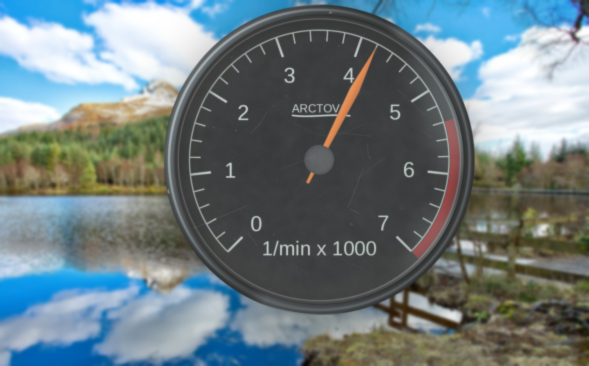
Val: 4200
